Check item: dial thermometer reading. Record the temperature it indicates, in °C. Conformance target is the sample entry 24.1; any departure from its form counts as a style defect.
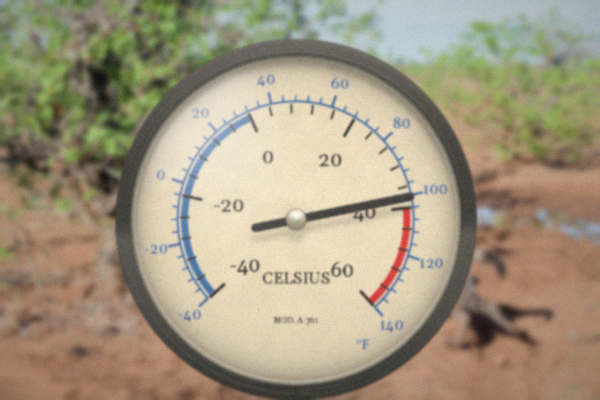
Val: 38
